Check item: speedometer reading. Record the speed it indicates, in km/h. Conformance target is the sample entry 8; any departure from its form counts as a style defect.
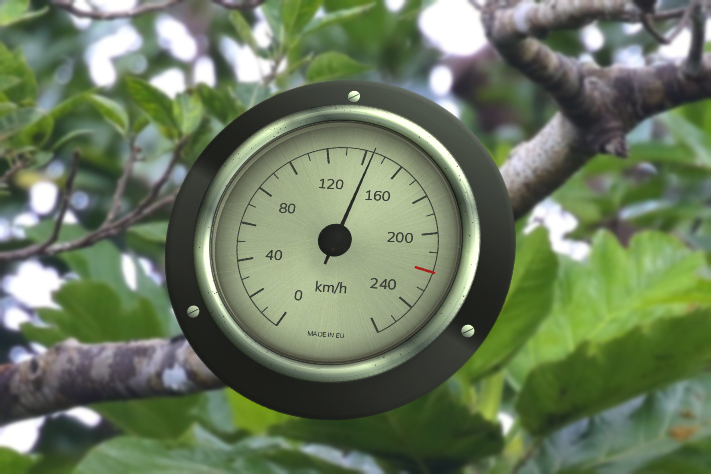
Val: 145
